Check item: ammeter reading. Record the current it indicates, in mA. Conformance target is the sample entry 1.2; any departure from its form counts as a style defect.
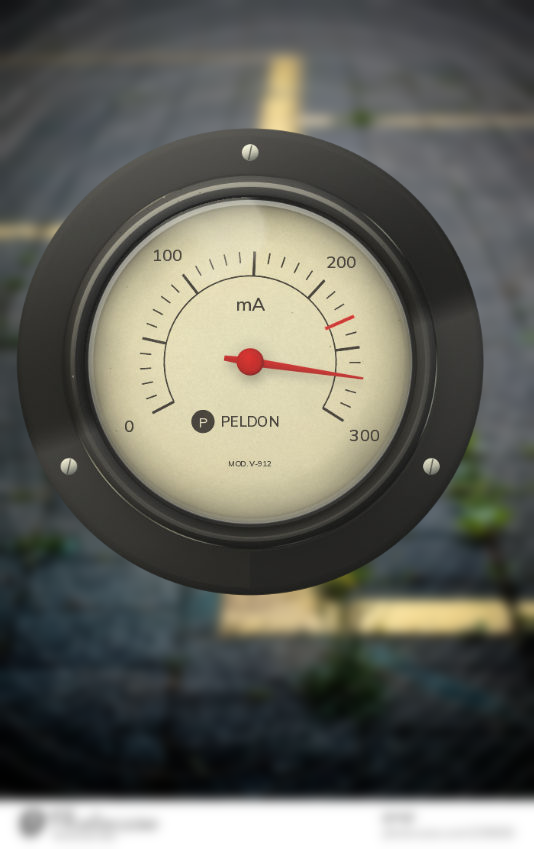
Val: 270
